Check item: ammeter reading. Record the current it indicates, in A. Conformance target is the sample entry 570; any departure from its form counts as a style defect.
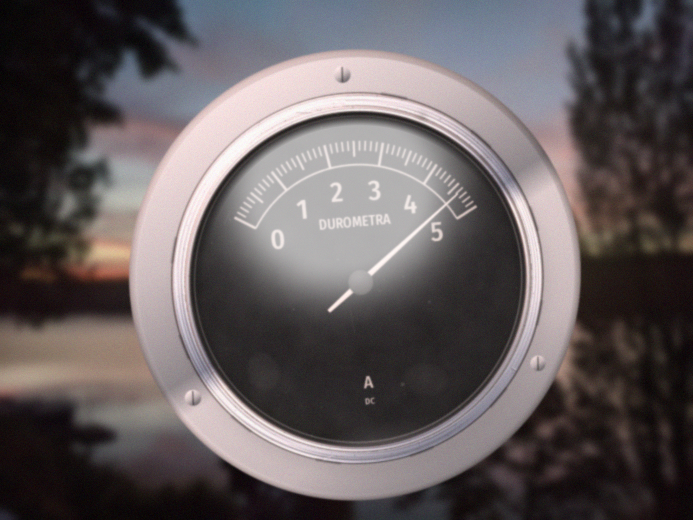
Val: 4.6
